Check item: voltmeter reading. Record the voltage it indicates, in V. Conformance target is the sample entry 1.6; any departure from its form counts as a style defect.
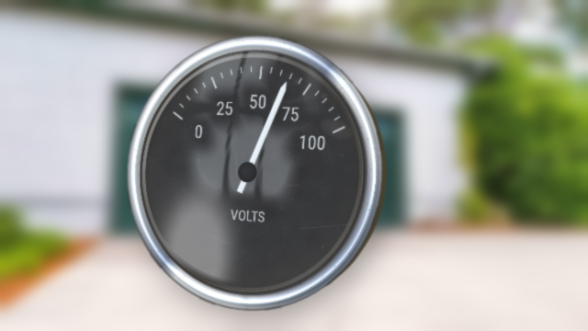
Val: 65
